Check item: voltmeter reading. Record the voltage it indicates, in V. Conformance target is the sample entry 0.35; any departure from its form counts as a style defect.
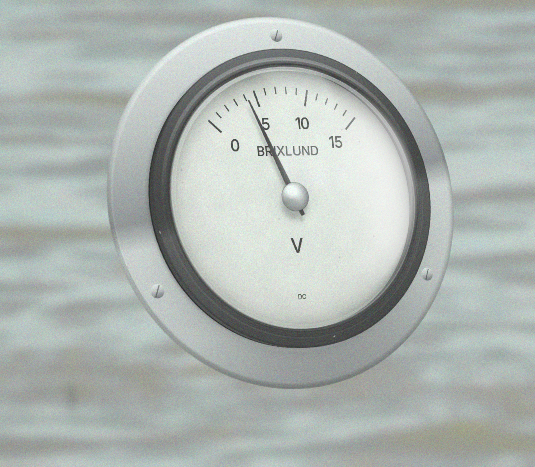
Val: 4
